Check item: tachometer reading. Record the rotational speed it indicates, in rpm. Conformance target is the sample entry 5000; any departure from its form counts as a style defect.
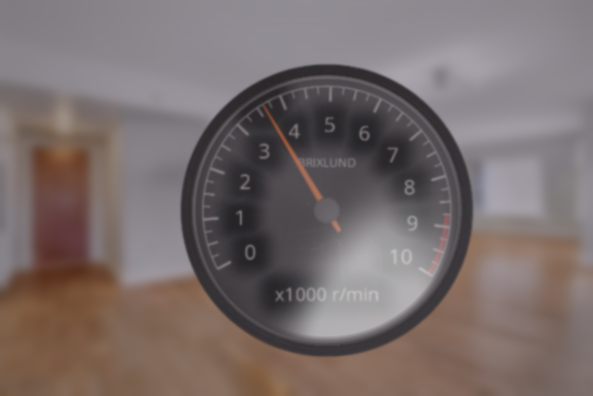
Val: 3625
